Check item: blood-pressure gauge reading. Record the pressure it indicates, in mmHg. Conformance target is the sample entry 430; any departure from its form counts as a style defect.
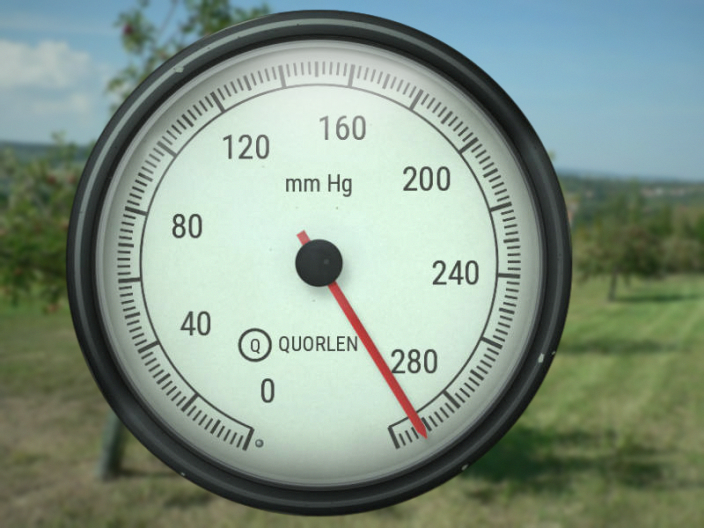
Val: 292
